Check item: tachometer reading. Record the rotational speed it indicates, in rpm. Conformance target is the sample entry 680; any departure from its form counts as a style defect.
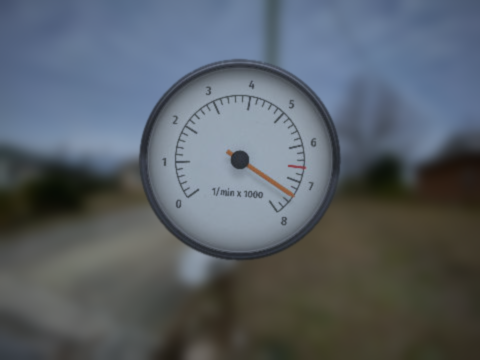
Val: 7400
